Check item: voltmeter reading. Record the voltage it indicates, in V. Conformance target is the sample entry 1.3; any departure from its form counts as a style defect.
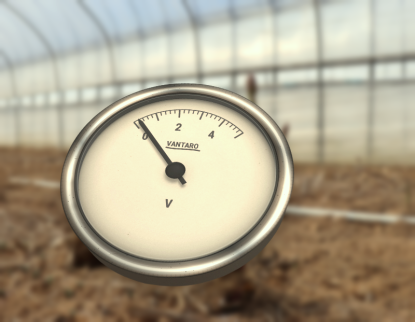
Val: 0.2
